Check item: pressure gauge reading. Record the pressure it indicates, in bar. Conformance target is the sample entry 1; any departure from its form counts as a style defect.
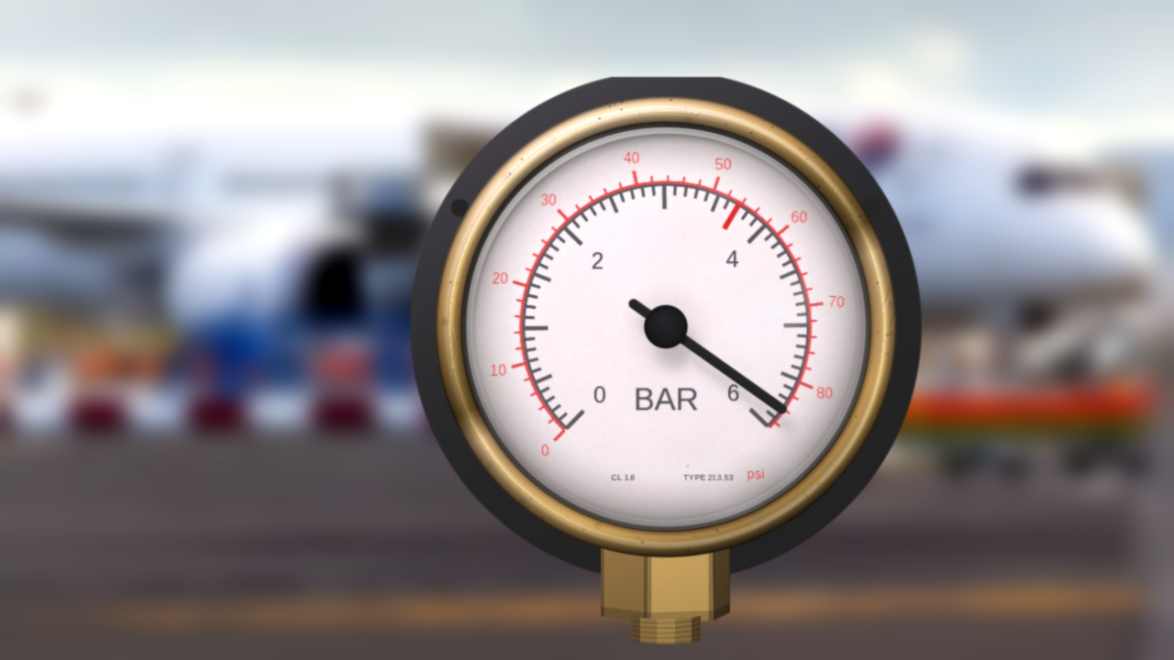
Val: 5.8
